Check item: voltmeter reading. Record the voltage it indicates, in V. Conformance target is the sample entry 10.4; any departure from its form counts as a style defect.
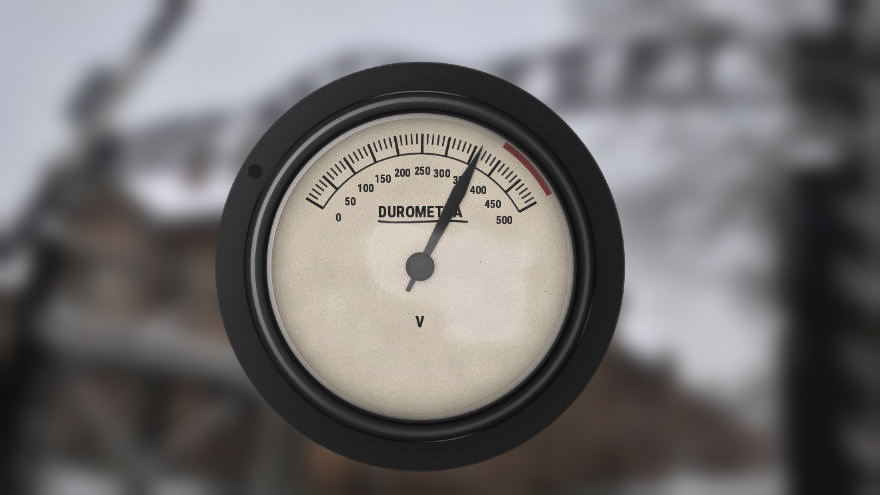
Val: 360
